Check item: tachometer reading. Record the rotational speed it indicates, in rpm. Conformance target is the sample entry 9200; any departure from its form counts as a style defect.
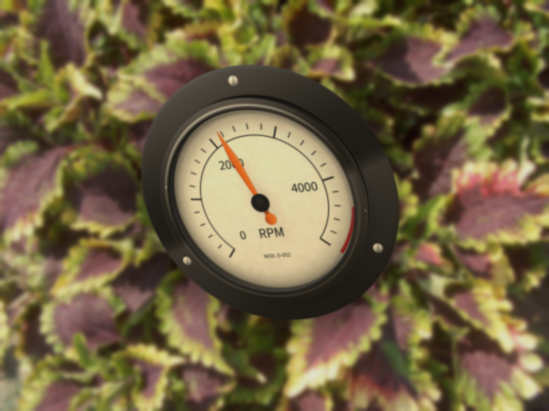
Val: 2200
